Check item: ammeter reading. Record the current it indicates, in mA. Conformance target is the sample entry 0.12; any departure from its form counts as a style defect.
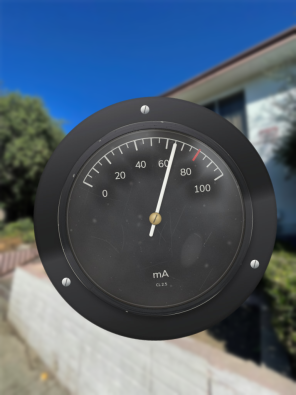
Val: 65
